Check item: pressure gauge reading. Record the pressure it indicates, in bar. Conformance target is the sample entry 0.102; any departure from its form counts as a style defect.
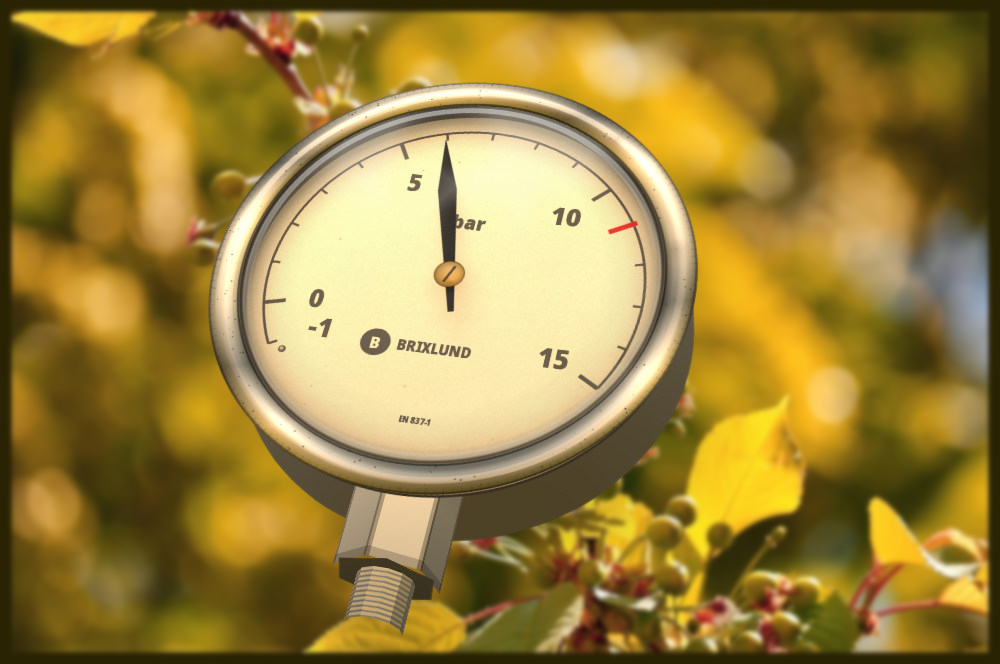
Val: 6
